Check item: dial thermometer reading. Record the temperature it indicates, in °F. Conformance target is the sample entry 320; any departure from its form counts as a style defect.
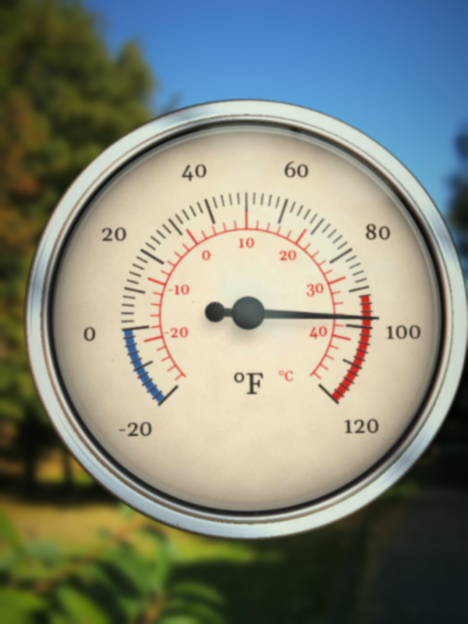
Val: 98
